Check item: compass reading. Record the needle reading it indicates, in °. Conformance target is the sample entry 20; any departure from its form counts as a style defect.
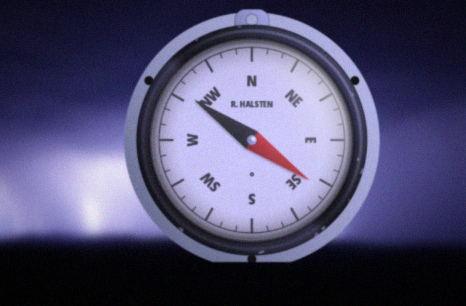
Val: 125
